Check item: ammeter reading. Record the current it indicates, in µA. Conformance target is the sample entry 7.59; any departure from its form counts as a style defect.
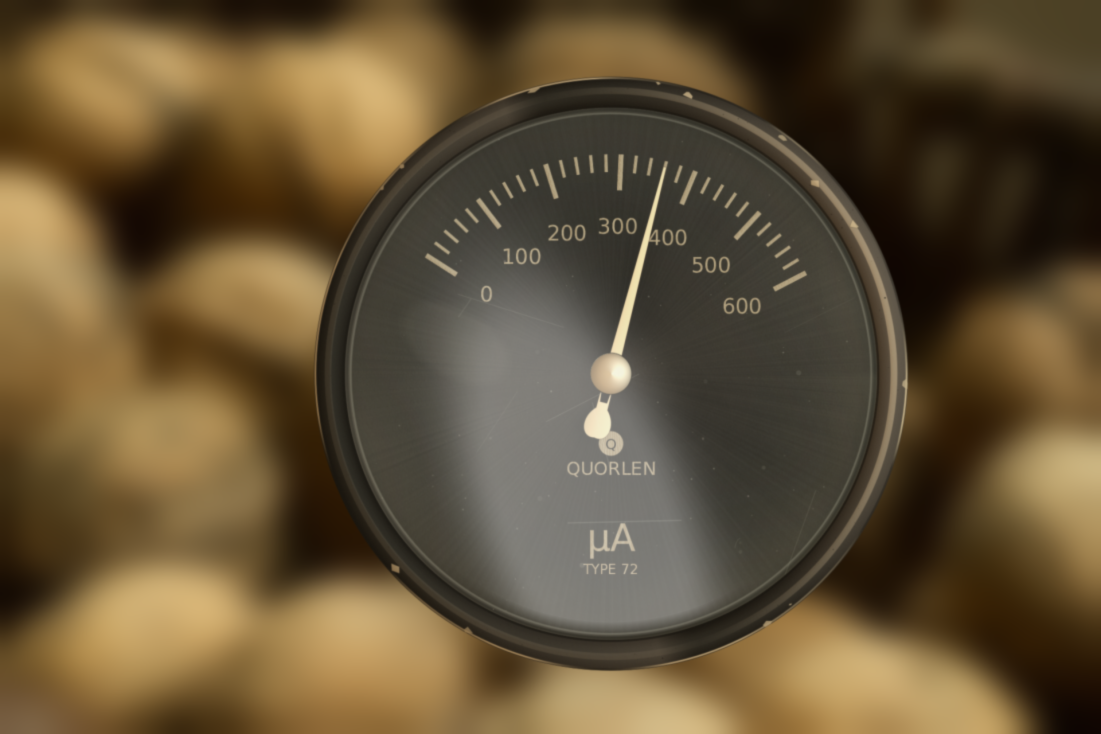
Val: 360
